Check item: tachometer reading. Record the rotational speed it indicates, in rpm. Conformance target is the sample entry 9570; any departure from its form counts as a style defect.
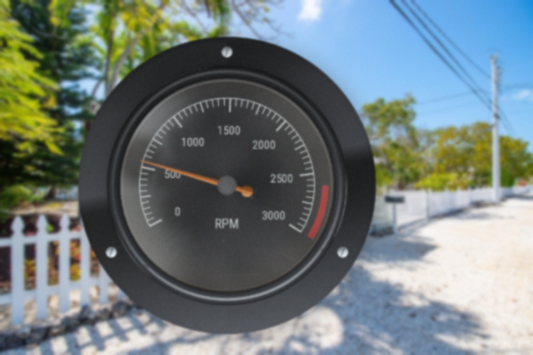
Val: 550
